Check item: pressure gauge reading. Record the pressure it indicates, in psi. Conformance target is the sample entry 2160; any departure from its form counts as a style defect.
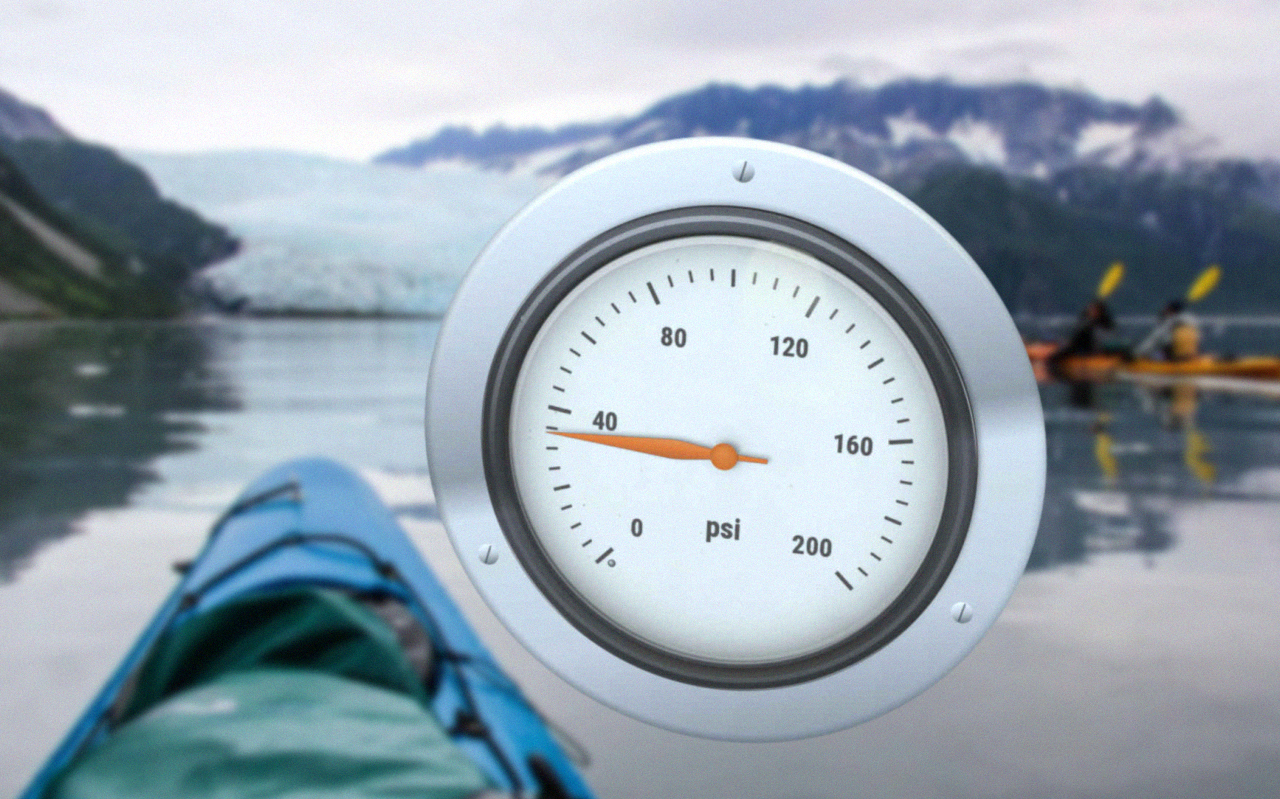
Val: 35
